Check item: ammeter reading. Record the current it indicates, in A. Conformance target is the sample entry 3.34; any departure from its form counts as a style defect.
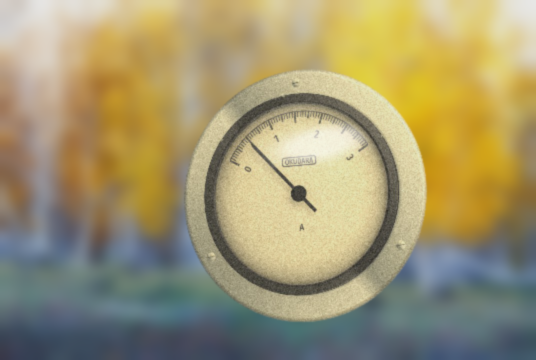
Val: 0.5
